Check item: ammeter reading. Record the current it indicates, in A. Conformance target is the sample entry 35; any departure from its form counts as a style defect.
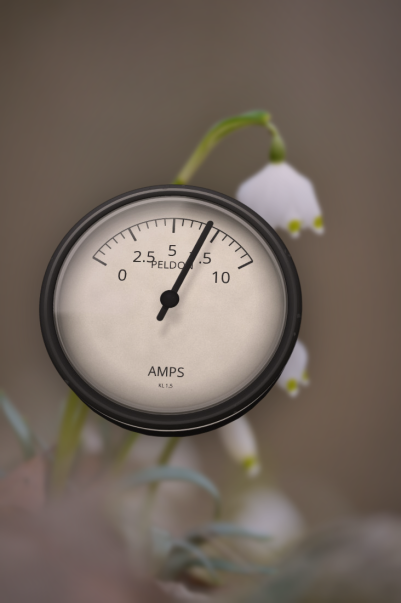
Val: 7
